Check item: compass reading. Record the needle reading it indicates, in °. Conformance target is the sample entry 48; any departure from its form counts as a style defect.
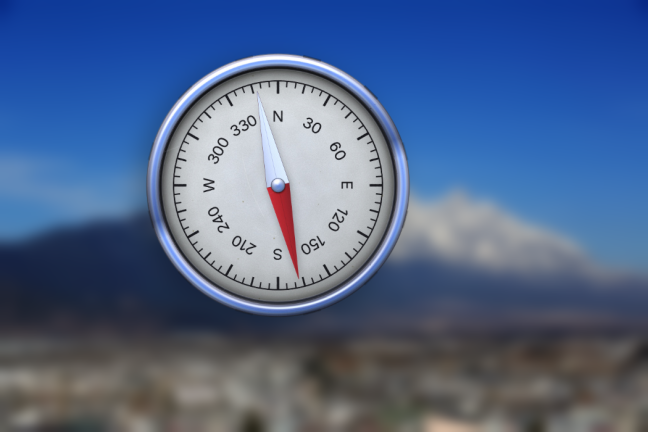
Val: 167.5
